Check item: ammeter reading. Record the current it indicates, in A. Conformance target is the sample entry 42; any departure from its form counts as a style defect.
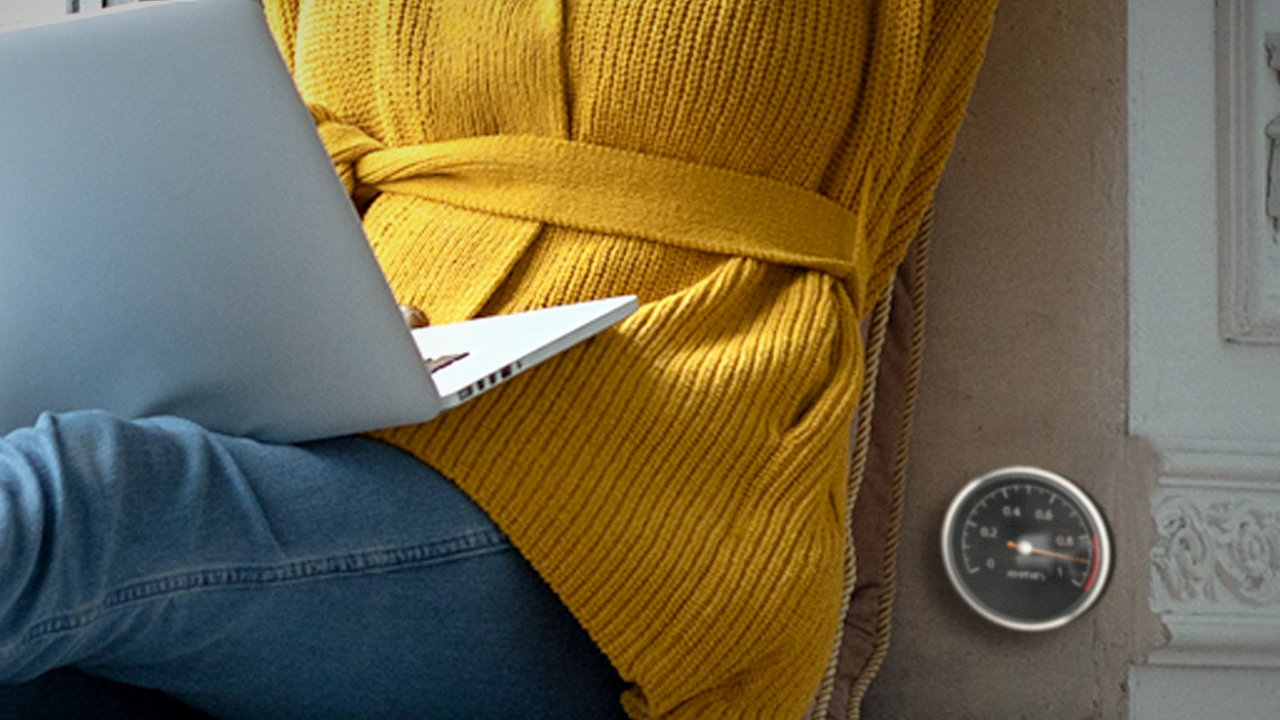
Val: 0.9
